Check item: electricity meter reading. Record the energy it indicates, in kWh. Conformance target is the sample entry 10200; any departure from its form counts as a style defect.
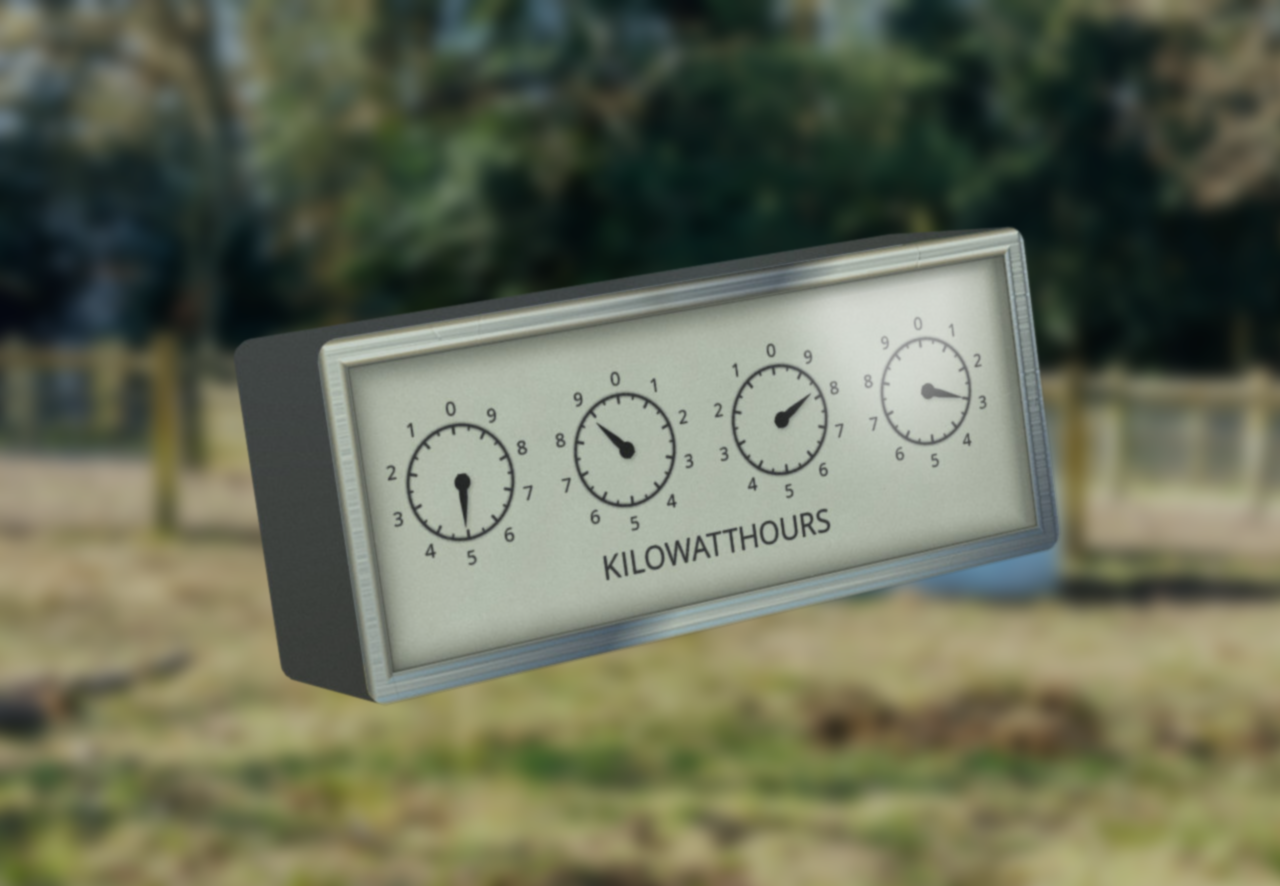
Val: 4883
